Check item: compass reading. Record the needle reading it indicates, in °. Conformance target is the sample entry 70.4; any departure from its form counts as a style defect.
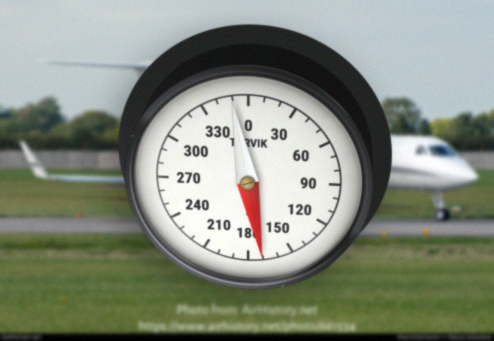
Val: 170
